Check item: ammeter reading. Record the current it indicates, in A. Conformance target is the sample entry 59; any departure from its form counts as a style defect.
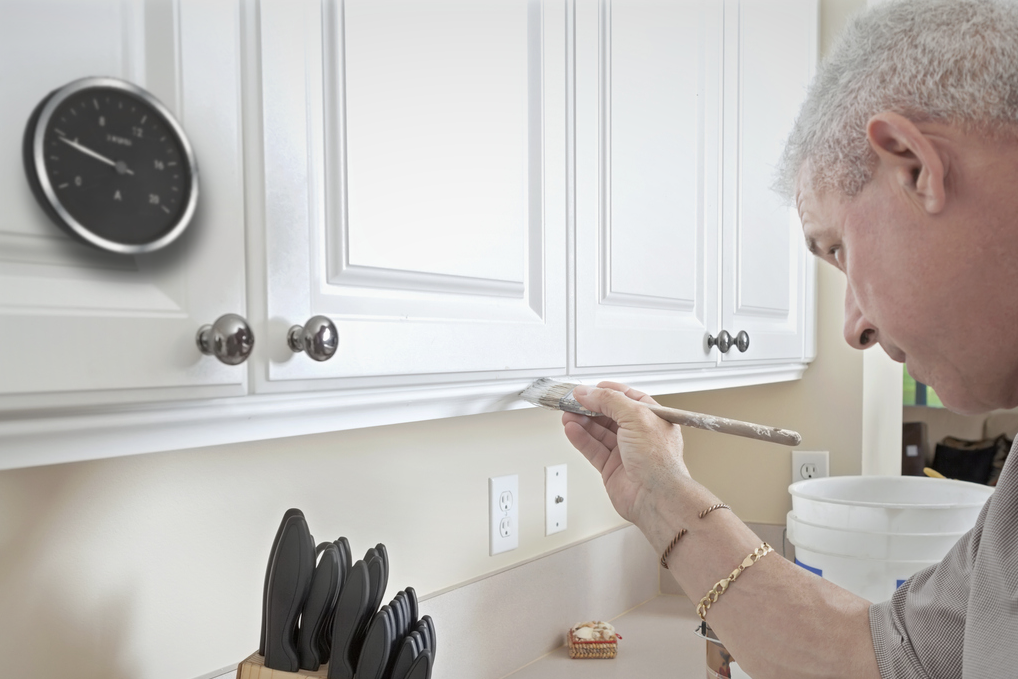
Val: 3.5
